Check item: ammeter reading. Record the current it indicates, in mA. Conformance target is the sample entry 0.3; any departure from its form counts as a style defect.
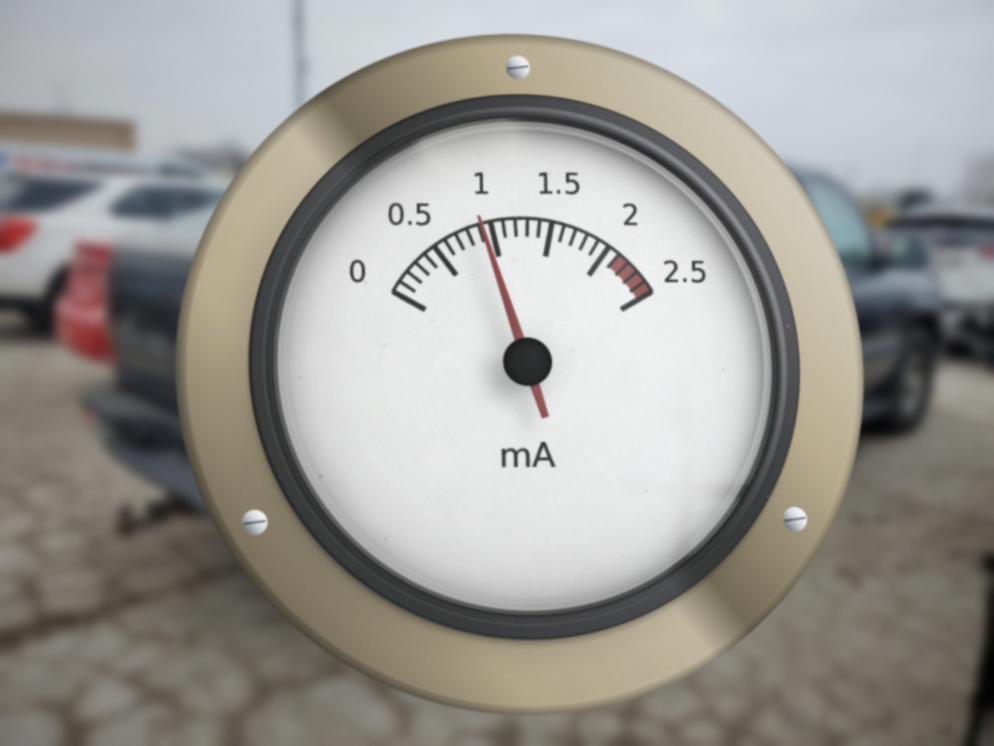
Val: 0.9
